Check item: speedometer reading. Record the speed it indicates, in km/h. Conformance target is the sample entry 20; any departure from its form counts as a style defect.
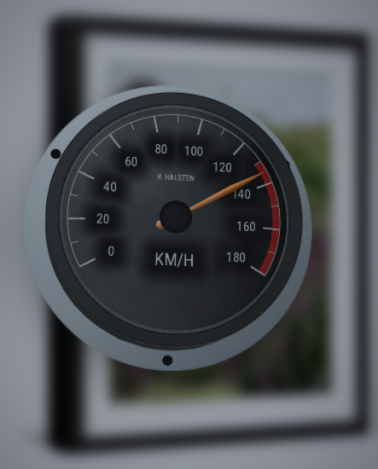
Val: 135
